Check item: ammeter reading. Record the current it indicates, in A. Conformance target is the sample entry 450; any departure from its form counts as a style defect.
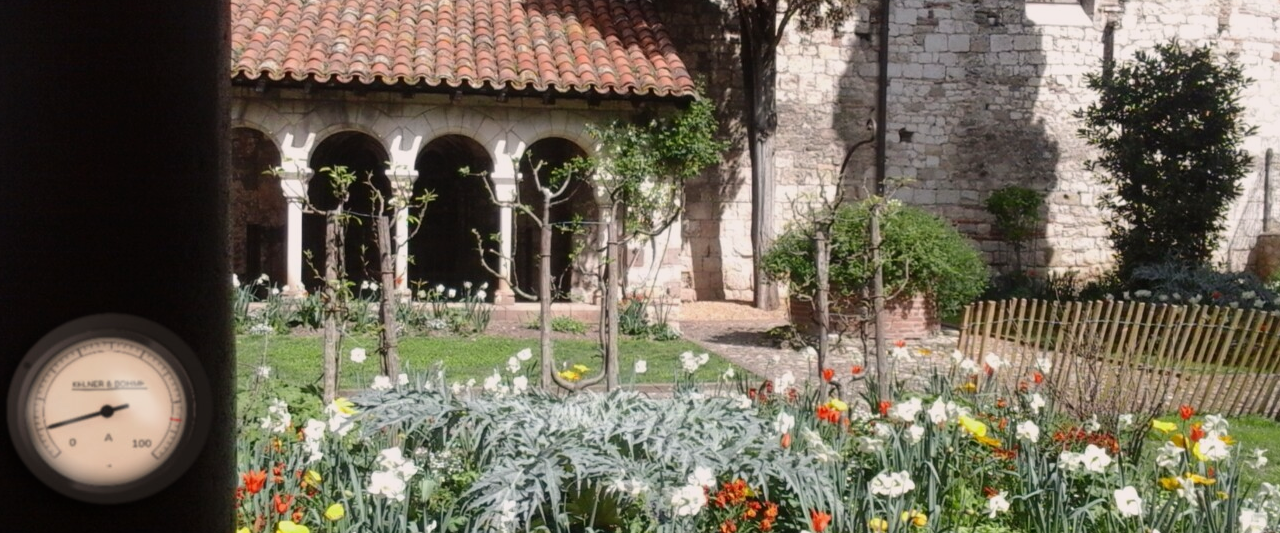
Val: 10
